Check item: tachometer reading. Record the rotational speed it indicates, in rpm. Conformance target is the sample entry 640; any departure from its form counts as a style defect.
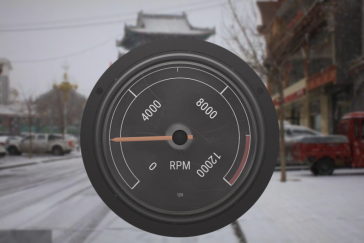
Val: 2000
